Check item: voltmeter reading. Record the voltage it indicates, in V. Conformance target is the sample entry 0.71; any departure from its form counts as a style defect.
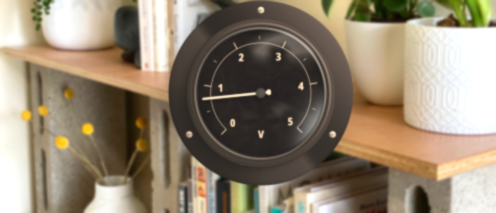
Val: 0.75
